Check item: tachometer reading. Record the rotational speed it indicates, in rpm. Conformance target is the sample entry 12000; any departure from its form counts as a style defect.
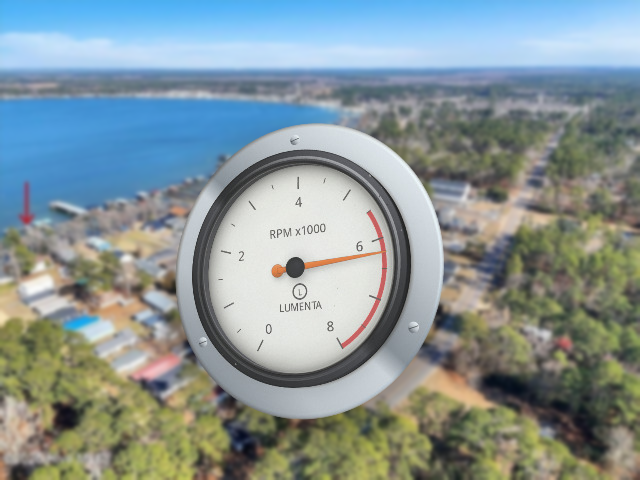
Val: 6250
